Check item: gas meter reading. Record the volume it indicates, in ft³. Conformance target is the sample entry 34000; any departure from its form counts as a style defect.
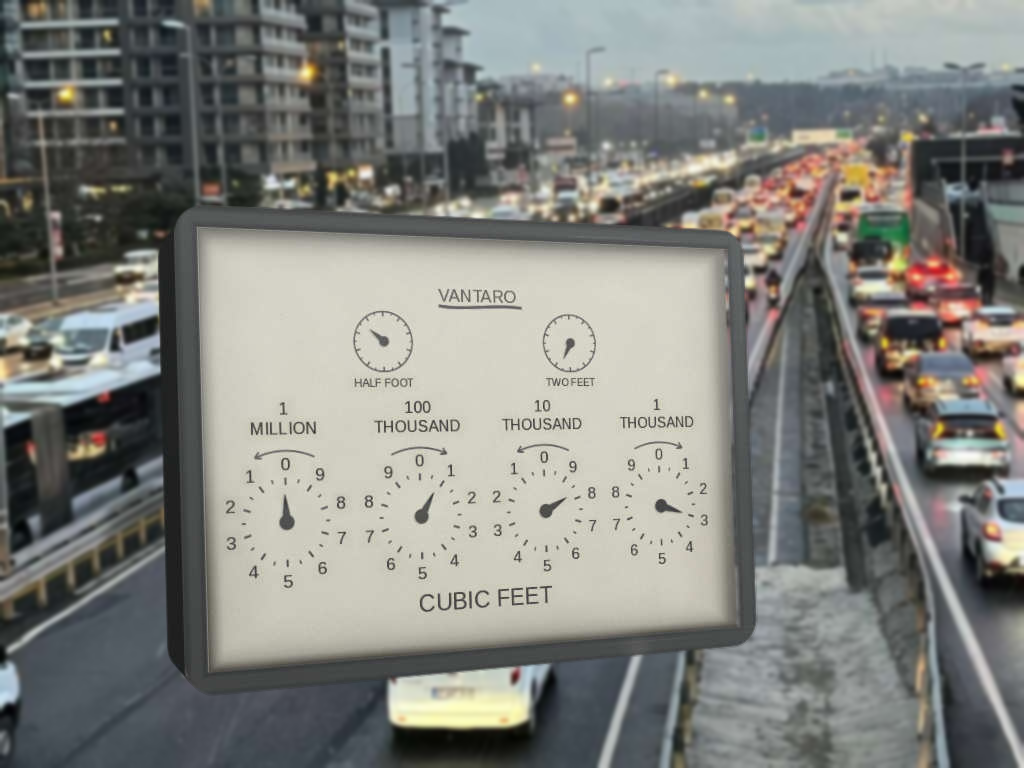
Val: 8300
